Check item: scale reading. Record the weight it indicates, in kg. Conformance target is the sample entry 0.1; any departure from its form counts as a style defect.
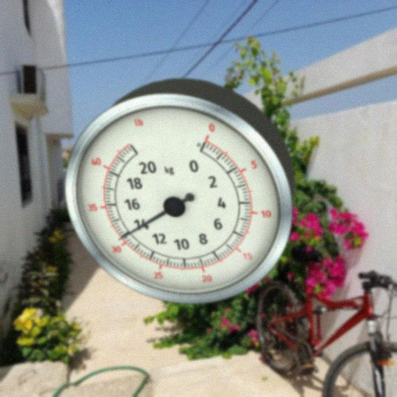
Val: 14
